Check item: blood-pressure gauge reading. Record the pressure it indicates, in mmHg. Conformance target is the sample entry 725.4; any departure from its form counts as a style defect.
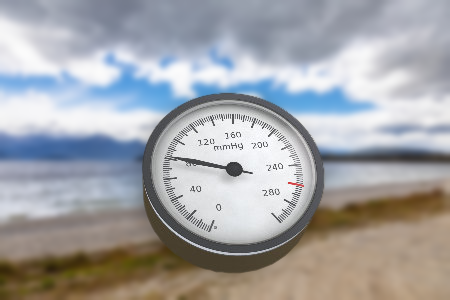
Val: 80
